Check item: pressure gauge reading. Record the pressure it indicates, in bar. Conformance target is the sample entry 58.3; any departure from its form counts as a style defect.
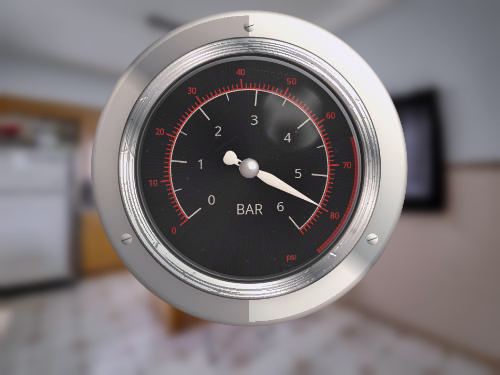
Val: 5.5
